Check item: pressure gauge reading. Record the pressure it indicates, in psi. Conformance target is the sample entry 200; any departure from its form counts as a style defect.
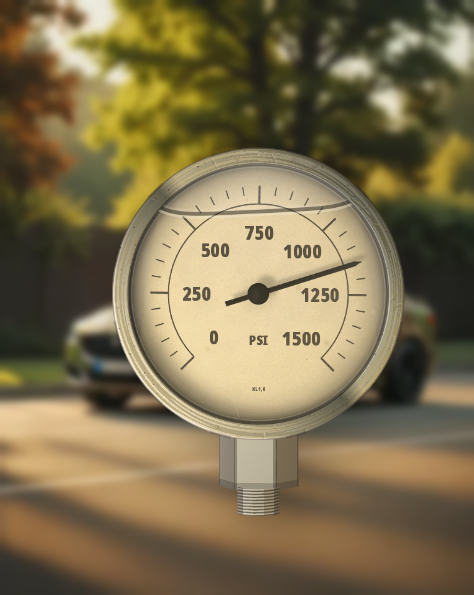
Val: 1150
